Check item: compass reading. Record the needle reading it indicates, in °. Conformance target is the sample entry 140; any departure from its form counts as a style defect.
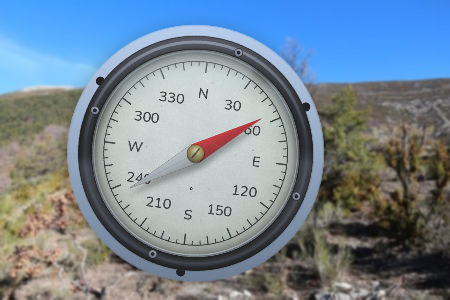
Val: 55
